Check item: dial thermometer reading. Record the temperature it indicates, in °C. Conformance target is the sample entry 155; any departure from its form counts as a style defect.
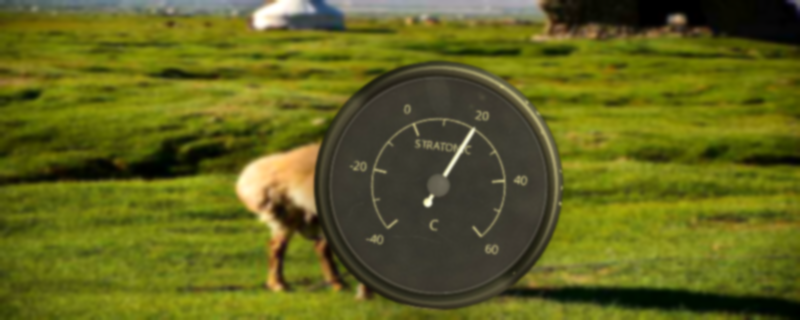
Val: 20
